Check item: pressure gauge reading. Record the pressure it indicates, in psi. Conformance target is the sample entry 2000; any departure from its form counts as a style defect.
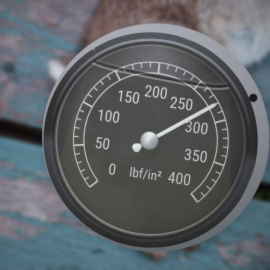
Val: 280
